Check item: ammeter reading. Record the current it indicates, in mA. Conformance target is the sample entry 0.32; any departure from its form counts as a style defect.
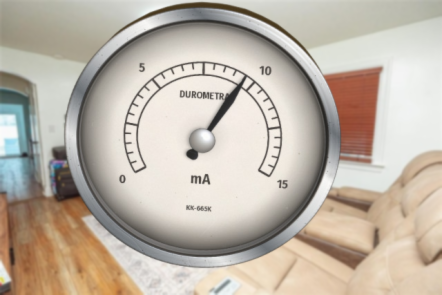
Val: 9.5
